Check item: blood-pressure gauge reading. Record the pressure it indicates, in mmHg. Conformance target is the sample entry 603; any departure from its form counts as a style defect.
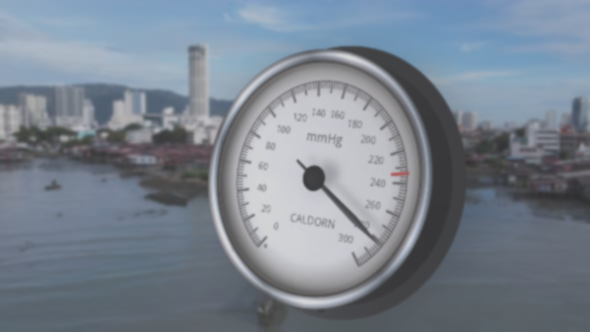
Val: 280
